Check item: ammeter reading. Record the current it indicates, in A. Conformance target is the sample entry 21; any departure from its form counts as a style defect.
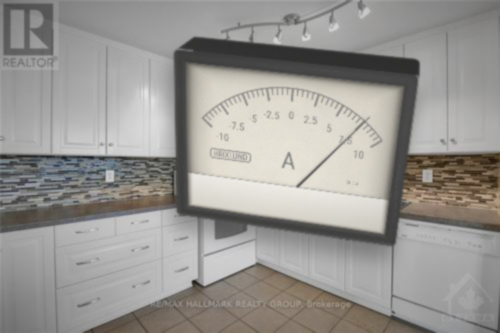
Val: 7.5
